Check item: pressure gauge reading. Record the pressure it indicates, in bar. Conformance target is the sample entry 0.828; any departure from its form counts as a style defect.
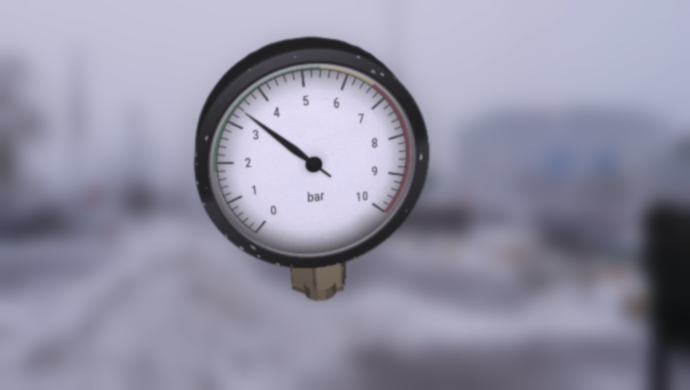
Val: 3.4
